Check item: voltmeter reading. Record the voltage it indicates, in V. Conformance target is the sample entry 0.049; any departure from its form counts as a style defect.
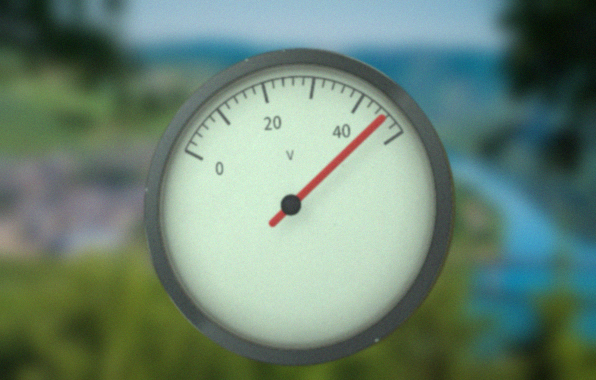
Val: 46
